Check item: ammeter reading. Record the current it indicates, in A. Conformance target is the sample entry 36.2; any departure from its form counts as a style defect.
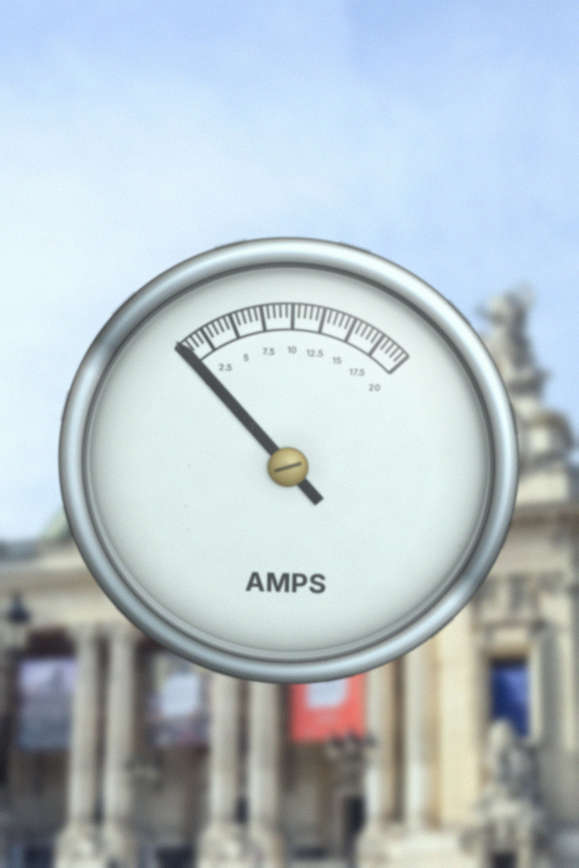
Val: 0.5
